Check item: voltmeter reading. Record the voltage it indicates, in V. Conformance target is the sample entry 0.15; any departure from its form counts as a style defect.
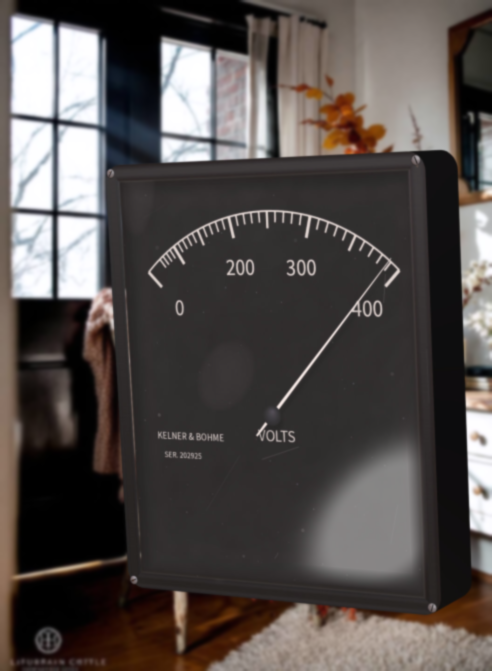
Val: 390
